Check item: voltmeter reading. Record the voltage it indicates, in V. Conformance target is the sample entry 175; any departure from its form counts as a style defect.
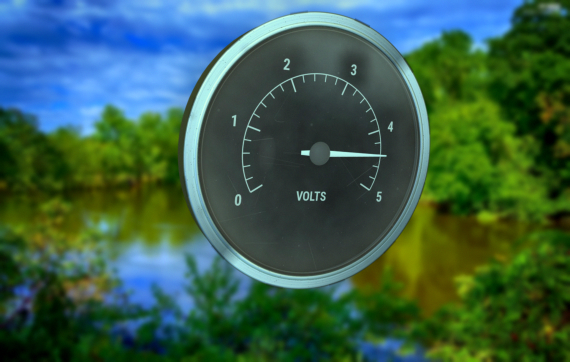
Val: 4.4
